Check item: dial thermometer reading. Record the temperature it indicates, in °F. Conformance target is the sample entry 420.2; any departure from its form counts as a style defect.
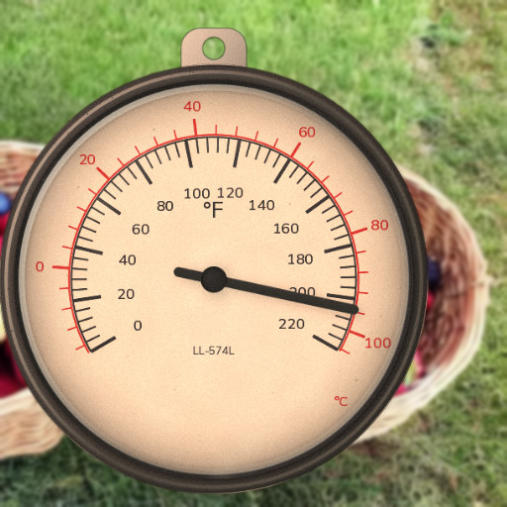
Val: 204
